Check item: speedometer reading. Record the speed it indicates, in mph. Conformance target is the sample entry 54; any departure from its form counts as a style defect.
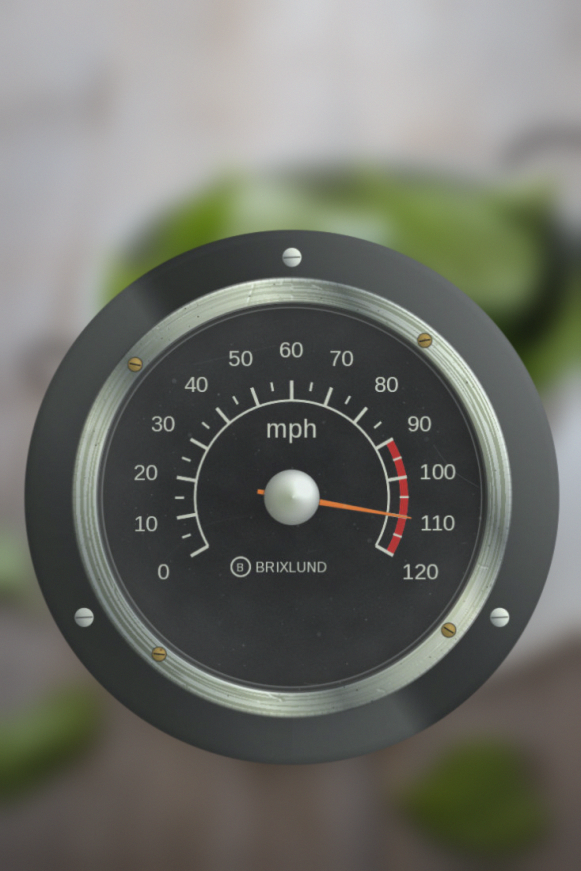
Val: 110
